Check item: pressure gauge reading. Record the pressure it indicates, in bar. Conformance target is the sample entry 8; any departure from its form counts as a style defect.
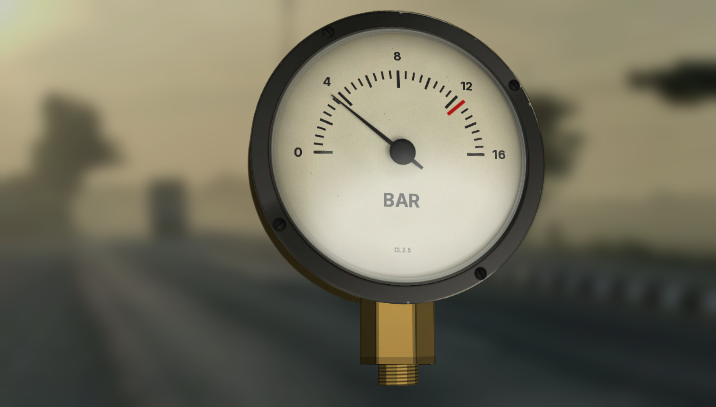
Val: 3.5
